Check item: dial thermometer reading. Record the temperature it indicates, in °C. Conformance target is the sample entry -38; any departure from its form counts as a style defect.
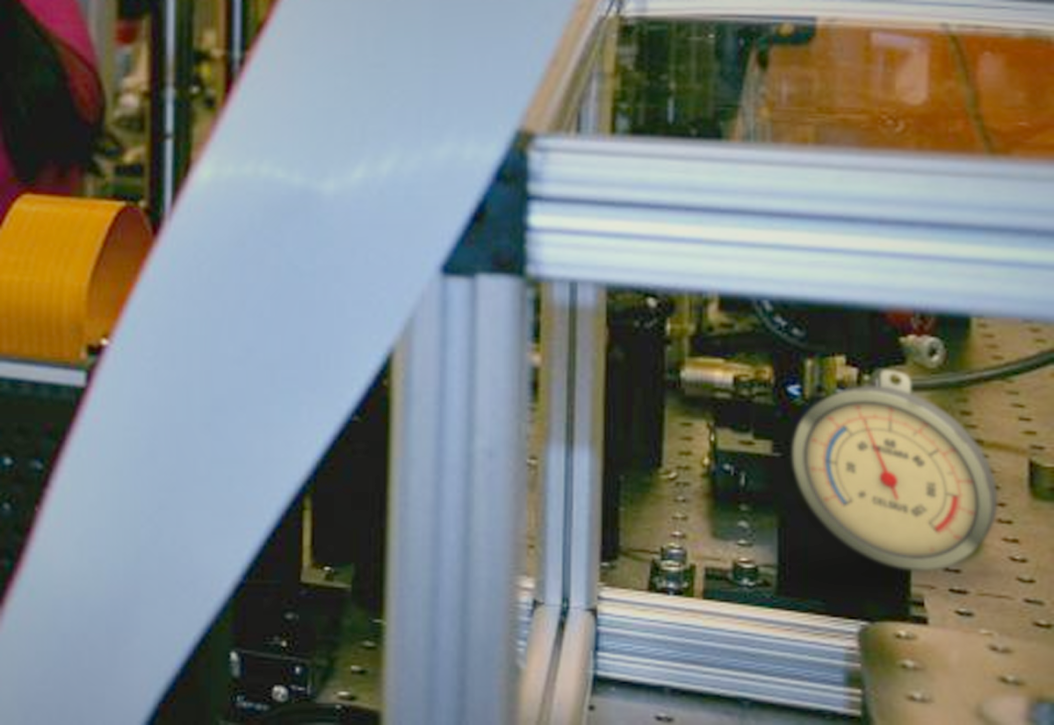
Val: 50
